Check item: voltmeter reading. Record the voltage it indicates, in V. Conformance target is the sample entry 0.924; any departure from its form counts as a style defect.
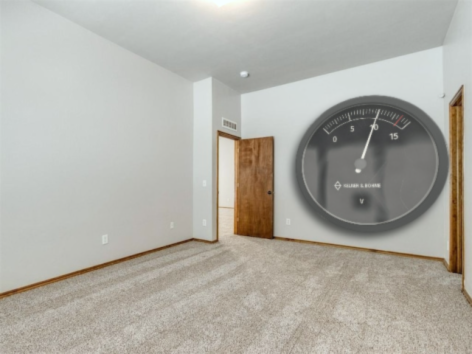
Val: 10
